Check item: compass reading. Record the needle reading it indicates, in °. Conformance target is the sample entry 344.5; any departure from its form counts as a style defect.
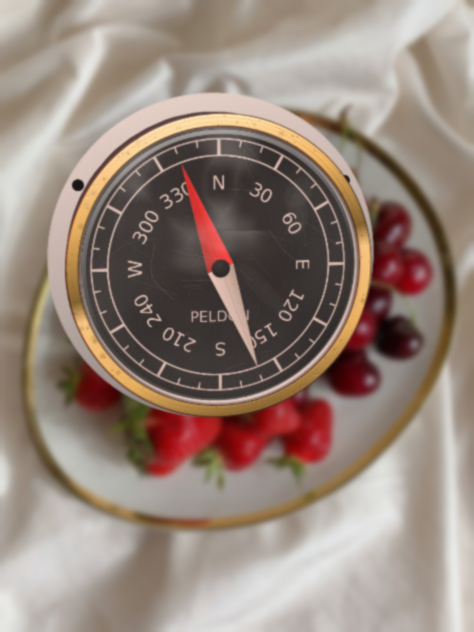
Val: 340
